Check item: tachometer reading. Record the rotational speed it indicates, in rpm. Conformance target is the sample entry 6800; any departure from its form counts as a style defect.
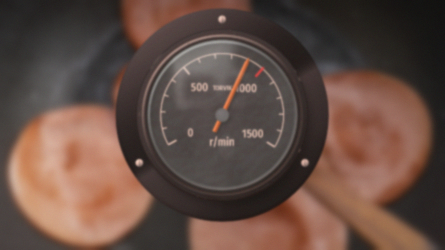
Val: 900
